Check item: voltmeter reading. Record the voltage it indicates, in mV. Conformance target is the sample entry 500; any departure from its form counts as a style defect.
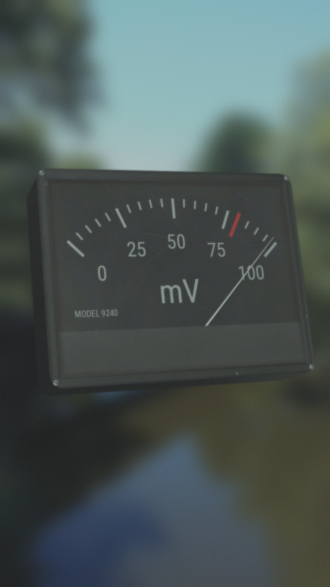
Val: 97.5
